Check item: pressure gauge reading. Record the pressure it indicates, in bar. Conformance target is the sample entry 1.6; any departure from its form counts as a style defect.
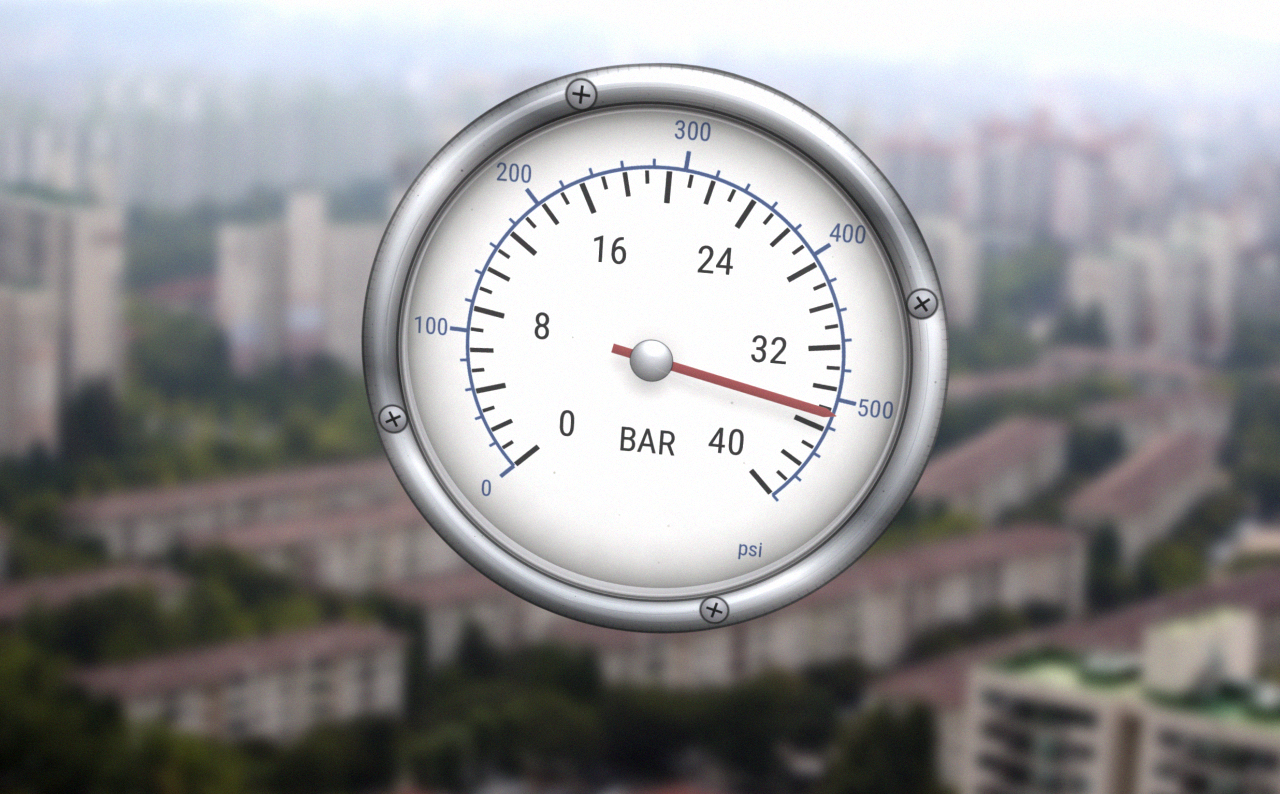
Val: 35
